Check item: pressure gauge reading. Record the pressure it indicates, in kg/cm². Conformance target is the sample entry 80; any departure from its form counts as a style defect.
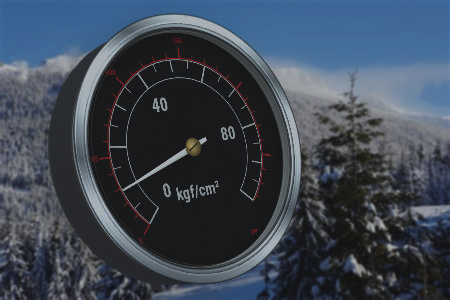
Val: 10
